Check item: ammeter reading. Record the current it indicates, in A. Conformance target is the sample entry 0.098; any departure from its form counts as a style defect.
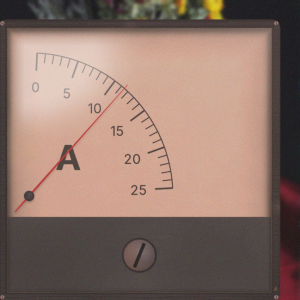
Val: 11.5
